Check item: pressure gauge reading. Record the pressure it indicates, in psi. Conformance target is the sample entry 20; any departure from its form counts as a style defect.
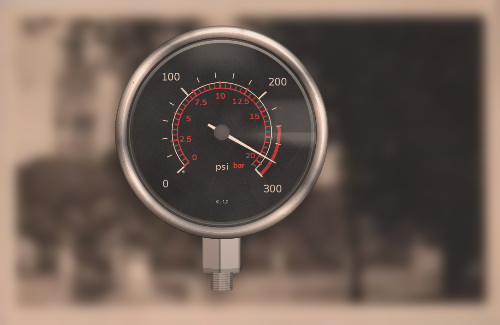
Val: 280
